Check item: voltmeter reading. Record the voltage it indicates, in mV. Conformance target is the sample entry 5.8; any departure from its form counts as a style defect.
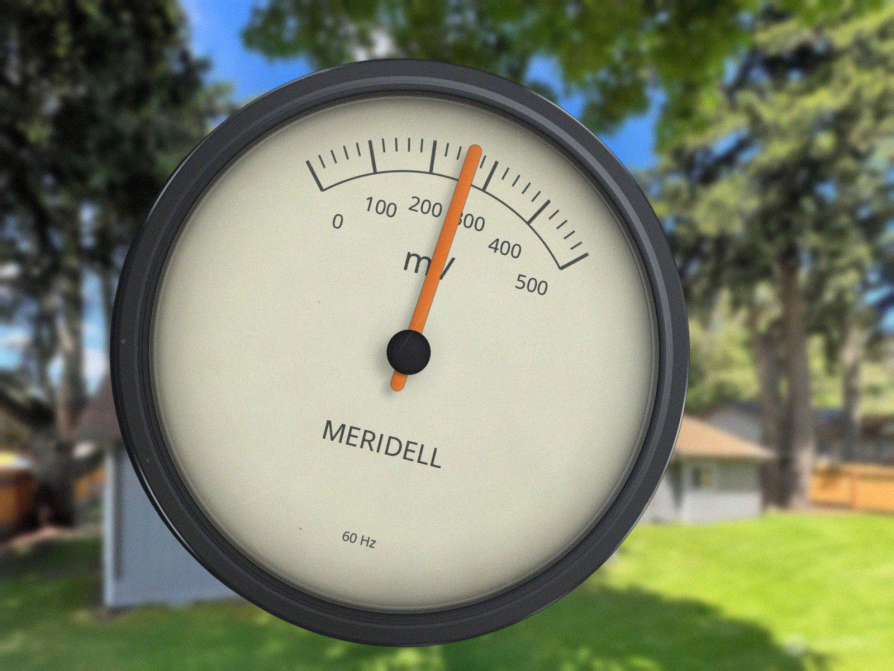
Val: 260
